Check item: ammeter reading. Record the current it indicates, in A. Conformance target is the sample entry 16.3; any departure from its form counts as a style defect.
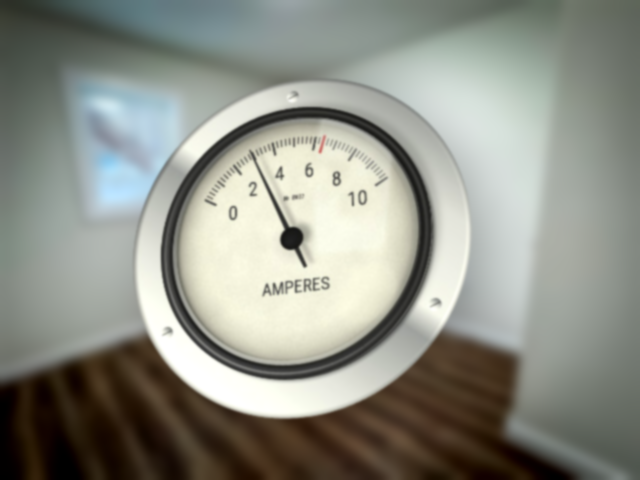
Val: 3
